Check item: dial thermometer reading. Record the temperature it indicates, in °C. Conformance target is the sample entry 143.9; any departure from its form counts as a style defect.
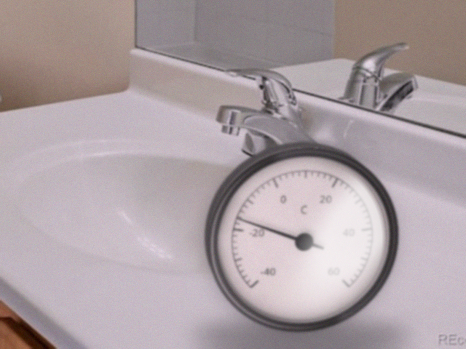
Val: -16
